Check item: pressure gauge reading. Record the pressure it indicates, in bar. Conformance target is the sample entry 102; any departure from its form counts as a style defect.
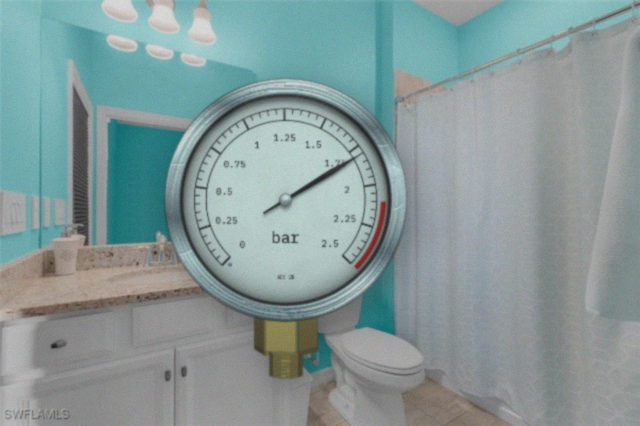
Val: 1.8
